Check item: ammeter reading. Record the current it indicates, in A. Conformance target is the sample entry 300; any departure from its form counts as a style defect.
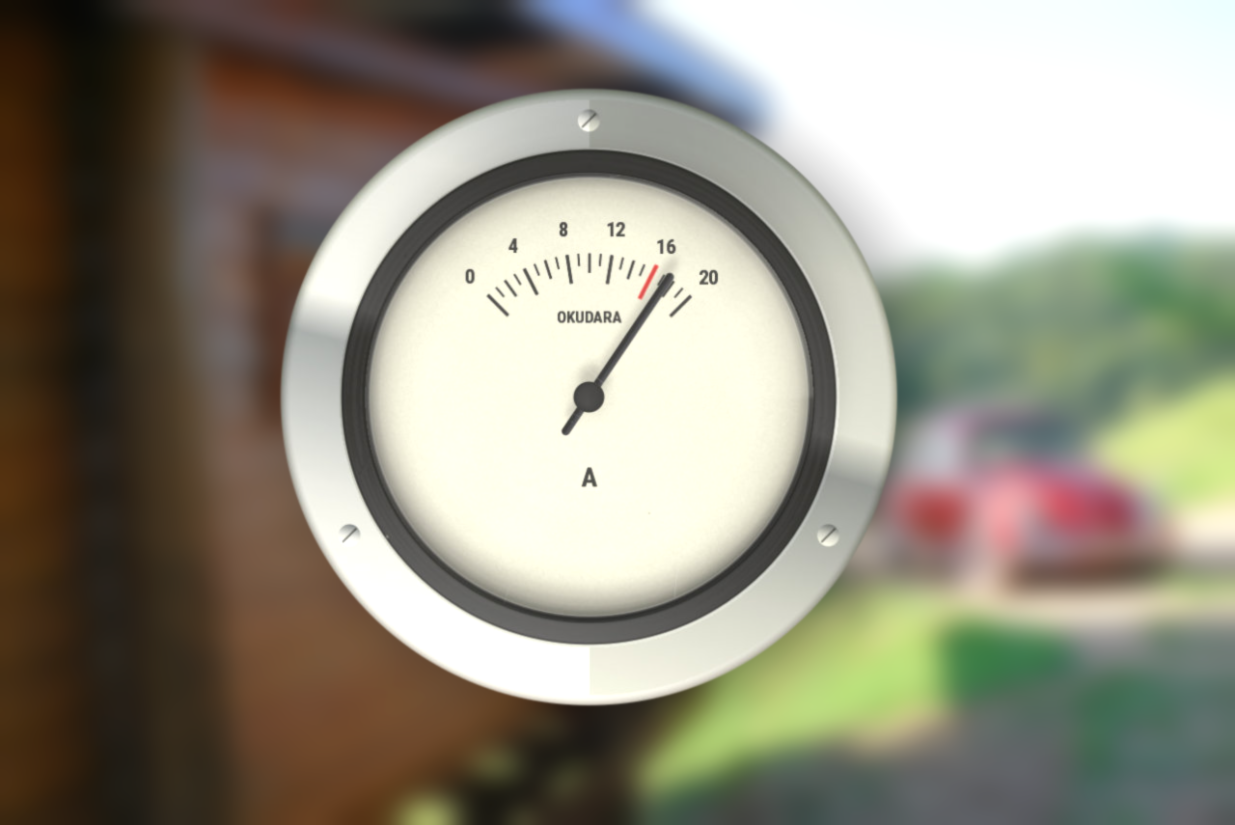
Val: 17.5
